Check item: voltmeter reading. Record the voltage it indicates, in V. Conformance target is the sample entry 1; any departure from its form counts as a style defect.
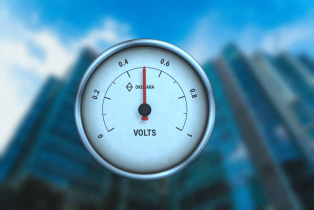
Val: 0.5
